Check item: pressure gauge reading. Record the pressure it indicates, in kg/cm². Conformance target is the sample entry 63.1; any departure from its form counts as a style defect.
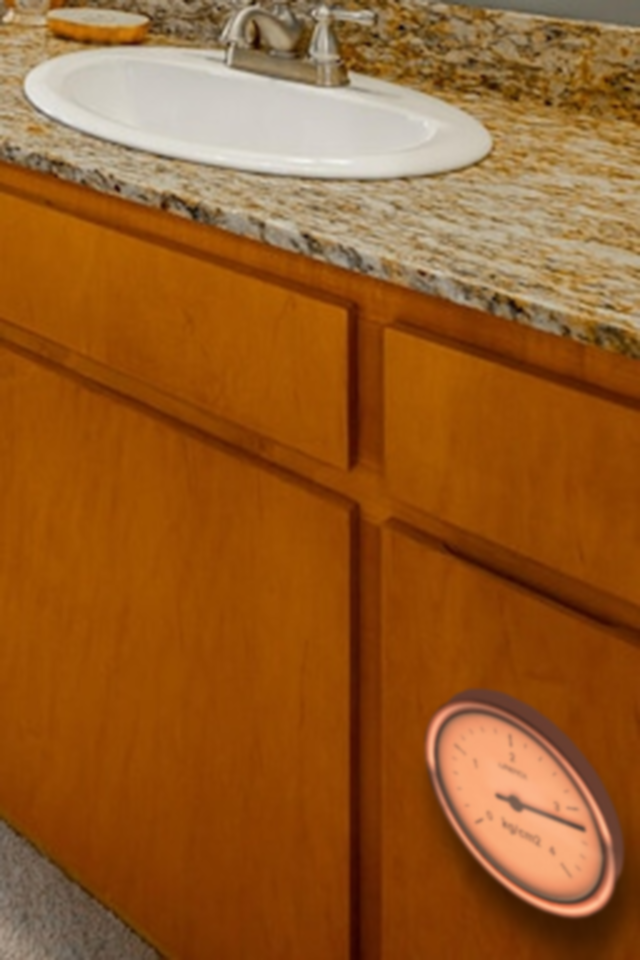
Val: 3.2
